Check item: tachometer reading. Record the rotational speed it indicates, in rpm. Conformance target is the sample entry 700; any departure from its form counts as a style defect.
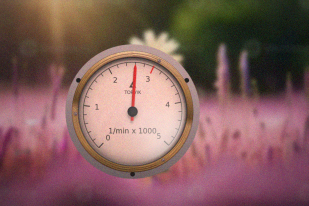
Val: 2600
